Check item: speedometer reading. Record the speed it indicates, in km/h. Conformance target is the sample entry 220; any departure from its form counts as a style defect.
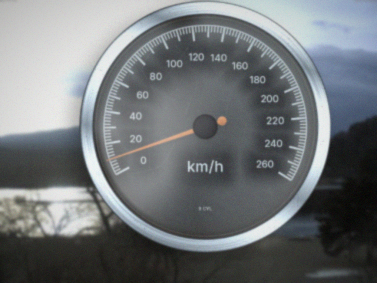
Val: 10
